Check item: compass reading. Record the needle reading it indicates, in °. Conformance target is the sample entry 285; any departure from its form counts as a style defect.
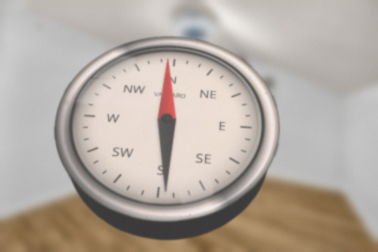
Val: 355
